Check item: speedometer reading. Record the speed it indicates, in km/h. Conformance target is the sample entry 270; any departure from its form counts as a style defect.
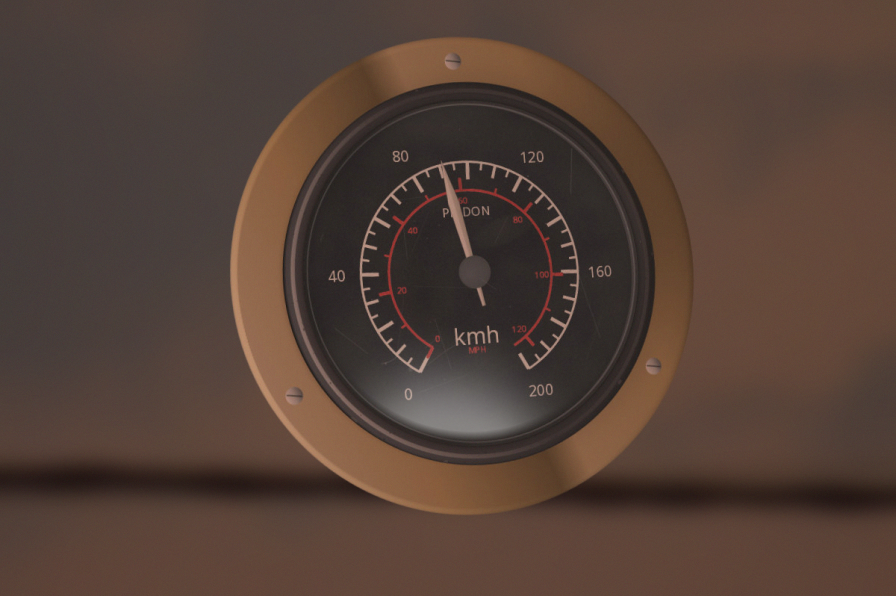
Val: 90
